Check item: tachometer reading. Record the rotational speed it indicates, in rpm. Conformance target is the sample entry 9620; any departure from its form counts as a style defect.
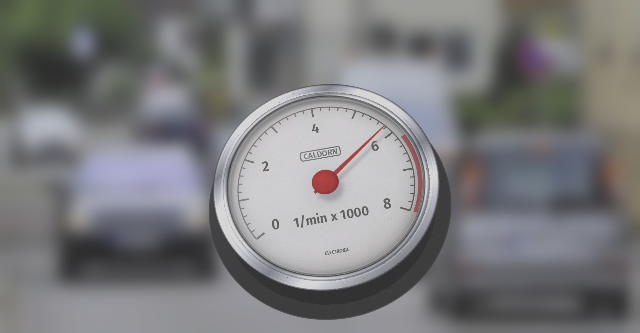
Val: 5800
